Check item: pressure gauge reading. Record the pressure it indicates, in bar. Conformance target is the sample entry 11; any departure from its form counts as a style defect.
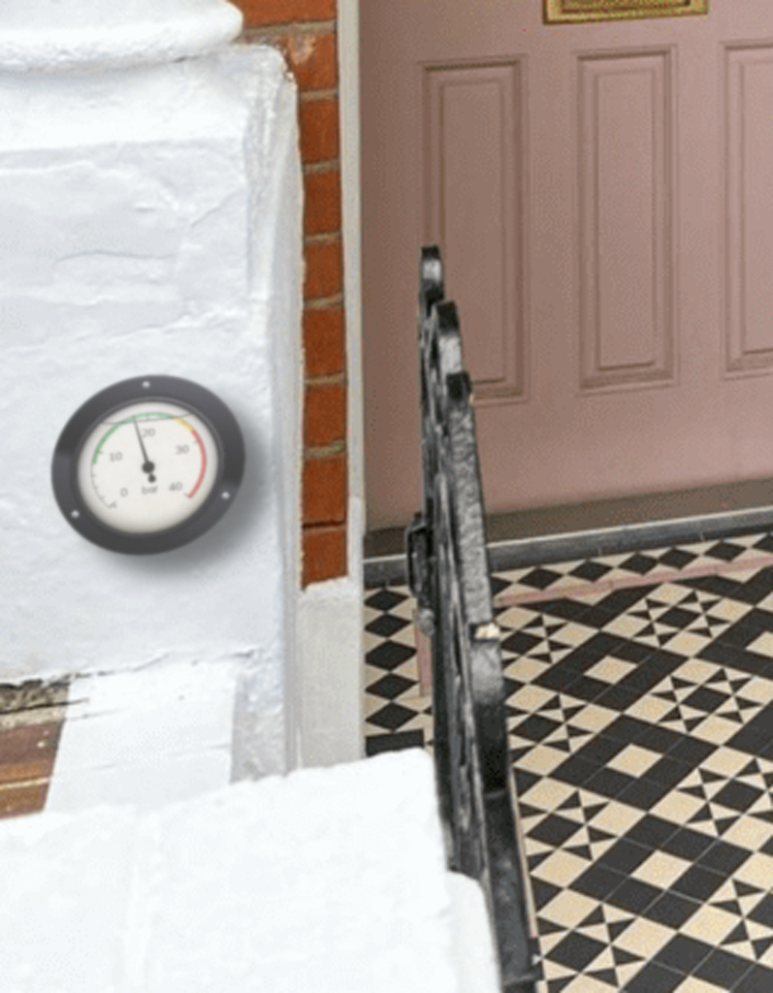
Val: 18
